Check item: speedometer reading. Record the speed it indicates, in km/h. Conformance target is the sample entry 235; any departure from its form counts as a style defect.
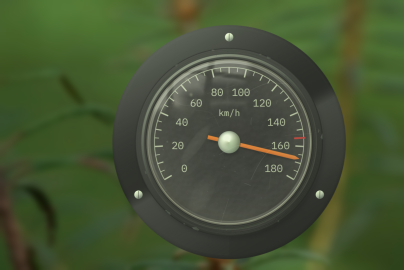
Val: 167.5
